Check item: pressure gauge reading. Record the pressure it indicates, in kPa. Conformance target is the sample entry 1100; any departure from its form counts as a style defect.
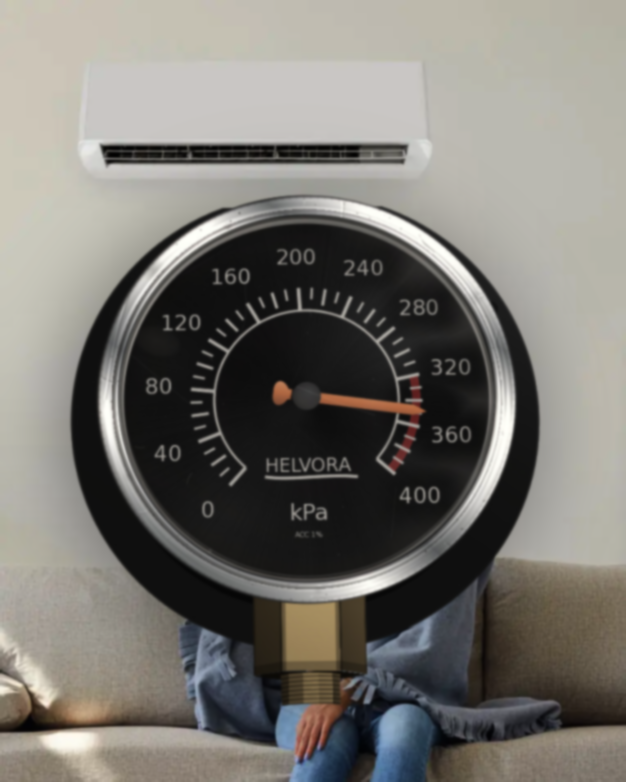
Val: 350
